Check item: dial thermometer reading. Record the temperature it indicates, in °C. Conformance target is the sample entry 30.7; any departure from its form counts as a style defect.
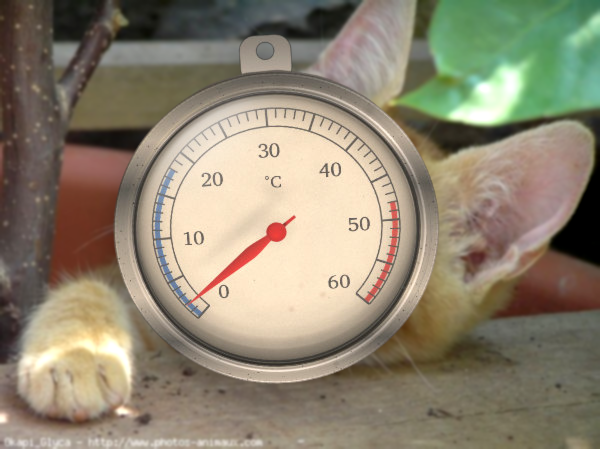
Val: 2
